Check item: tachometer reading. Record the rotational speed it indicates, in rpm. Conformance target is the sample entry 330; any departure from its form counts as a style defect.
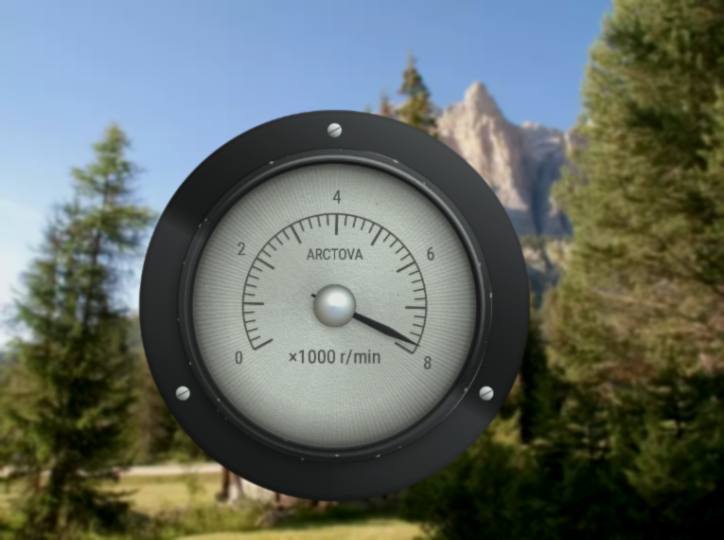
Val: 7800
